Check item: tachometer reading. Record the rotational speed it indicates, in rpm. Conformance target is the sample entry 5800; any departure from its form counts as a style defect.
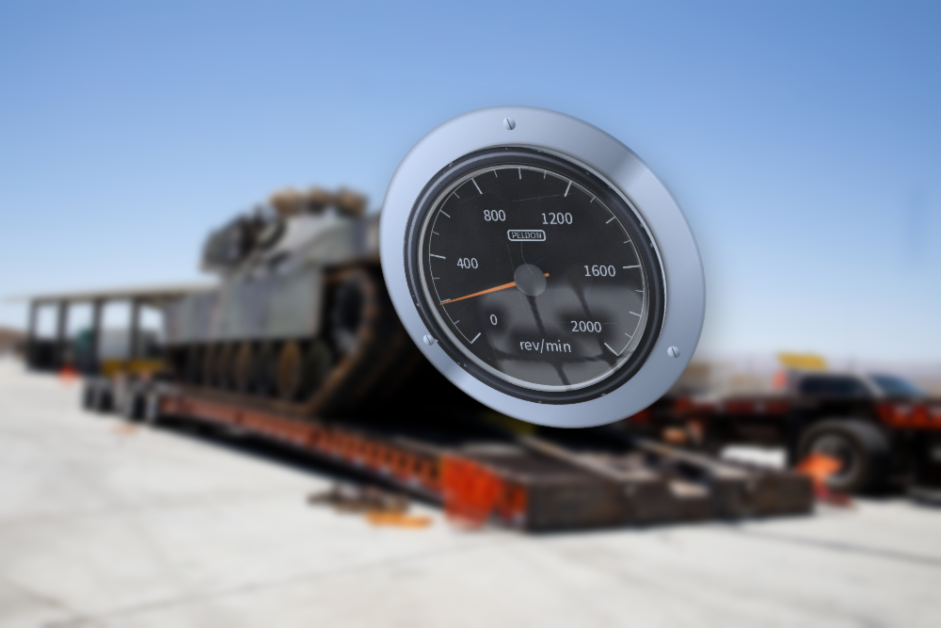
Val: 200
